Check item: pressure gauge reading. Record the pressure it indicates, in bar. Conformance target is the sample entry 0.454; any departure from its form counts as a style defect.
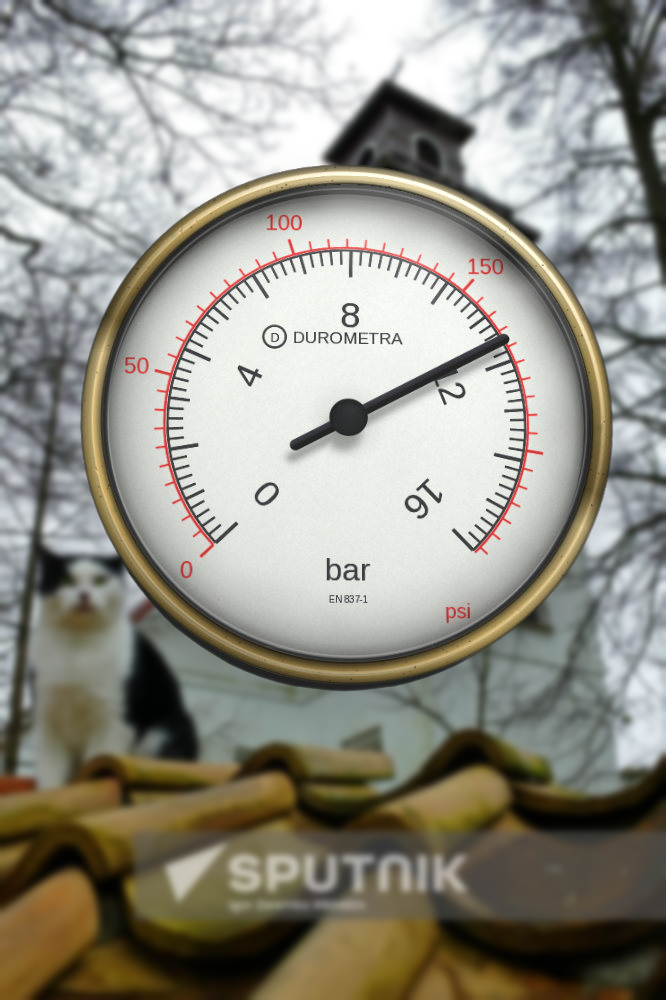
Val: 11.6
